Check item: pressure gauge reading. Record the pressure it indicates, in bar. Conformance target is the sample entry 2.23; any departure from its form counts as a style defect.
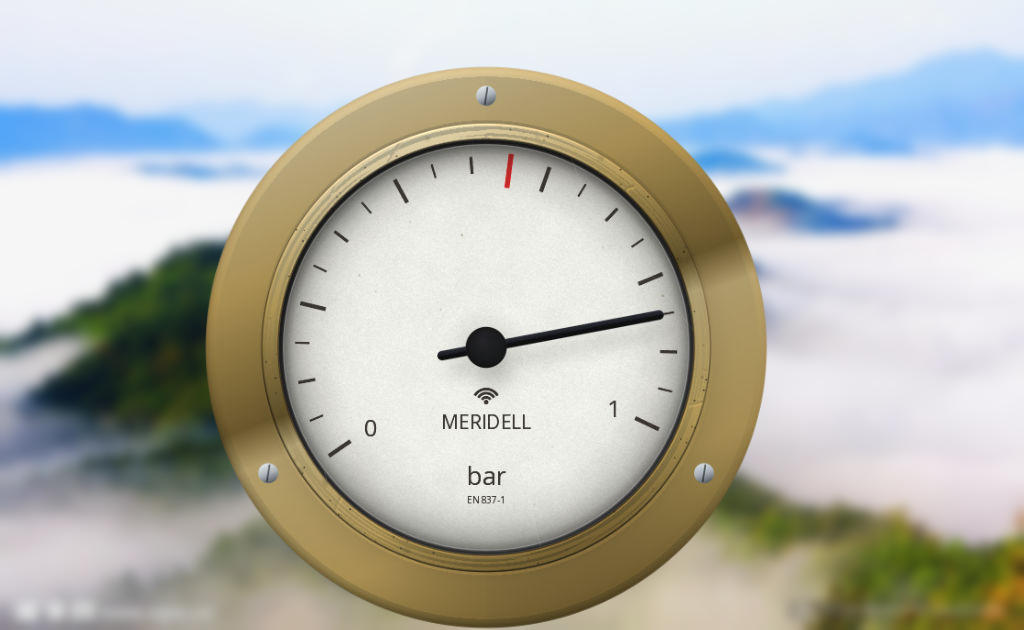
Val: 0.85
